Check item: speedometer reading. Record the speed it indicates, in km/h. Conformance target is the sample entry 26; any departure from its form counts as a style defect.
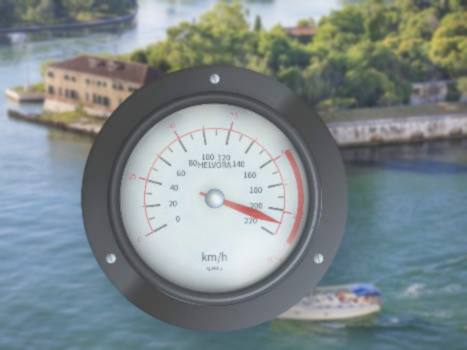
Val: 210
